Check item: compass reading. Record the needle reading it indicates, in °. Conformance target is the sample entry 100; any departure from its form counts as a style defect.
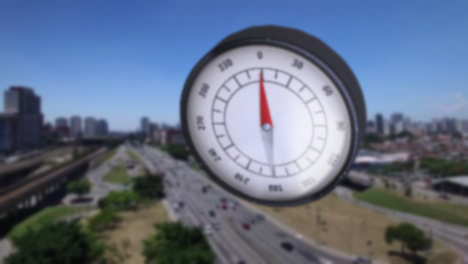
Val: 0
